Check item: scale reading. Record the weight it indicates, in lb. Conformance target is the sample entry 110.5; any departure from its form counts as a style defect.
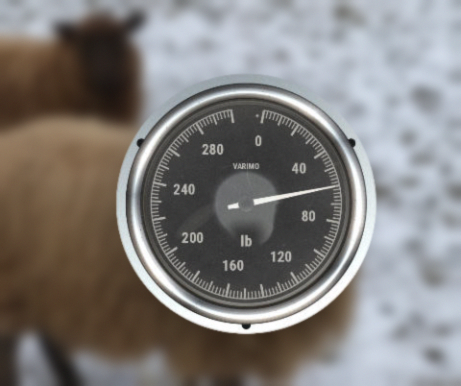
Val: 60
